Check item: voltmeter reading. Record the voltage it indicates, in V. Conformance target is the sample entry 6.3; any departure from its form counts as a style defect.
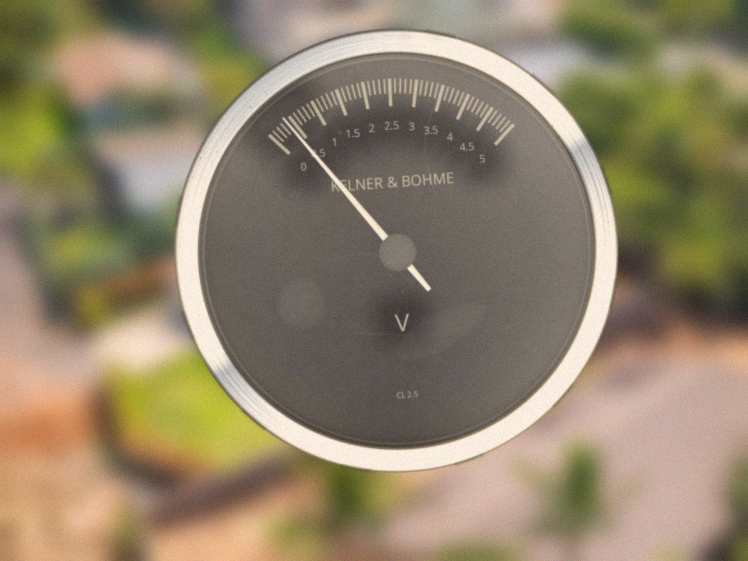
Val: 0.4
